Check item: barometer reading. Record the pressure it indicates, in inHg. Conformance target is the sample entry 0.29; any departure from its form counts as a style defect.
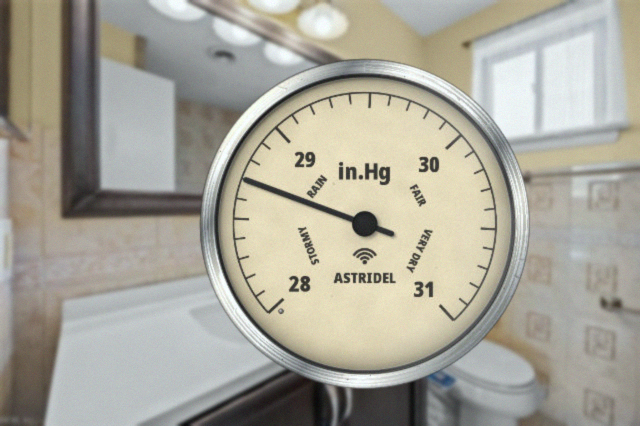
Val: 28.7
